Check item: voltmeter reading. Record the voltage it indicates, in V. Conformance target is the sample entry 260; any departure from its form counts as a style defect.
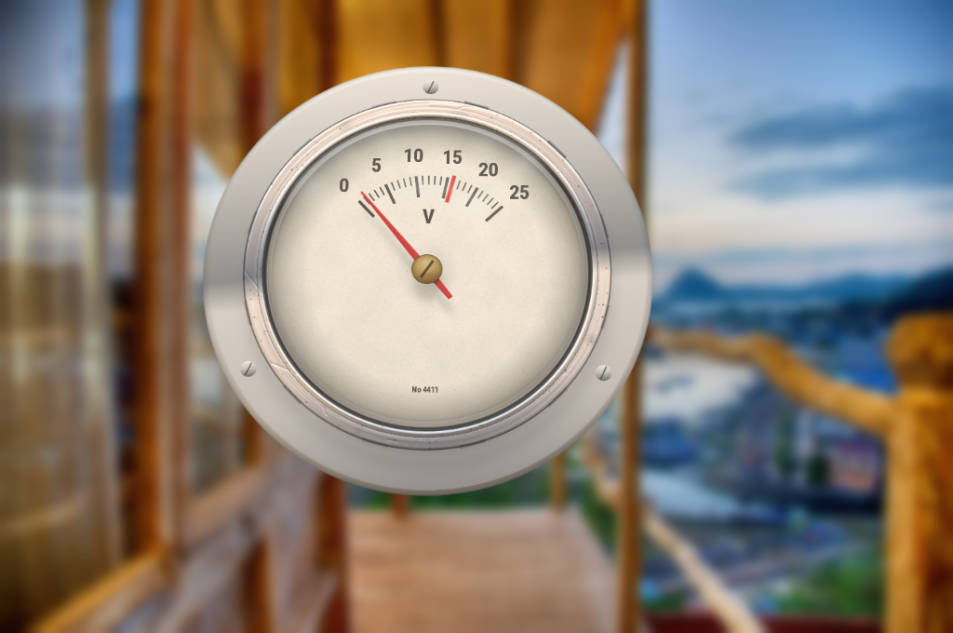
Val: 1
